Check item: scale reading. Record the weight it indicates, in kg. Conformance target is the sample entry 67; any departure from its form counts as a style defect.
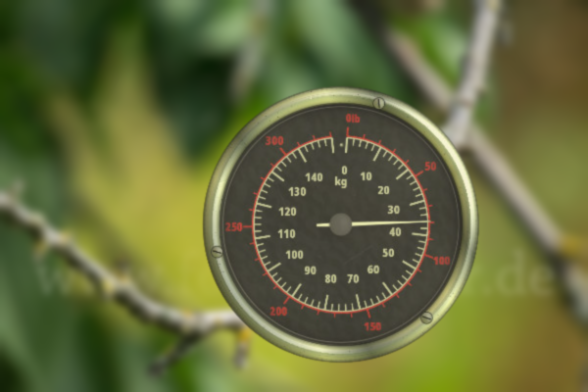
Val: 36
